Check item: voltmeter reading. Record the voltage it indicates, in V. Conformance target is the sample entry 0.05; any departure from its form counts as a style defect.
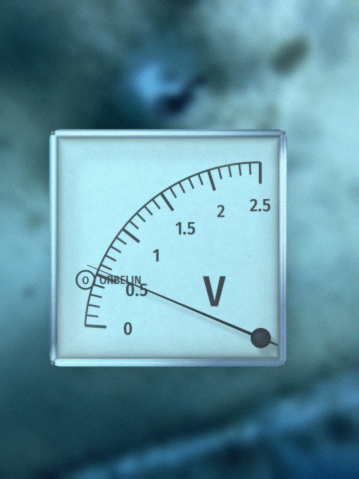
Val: 0.55
